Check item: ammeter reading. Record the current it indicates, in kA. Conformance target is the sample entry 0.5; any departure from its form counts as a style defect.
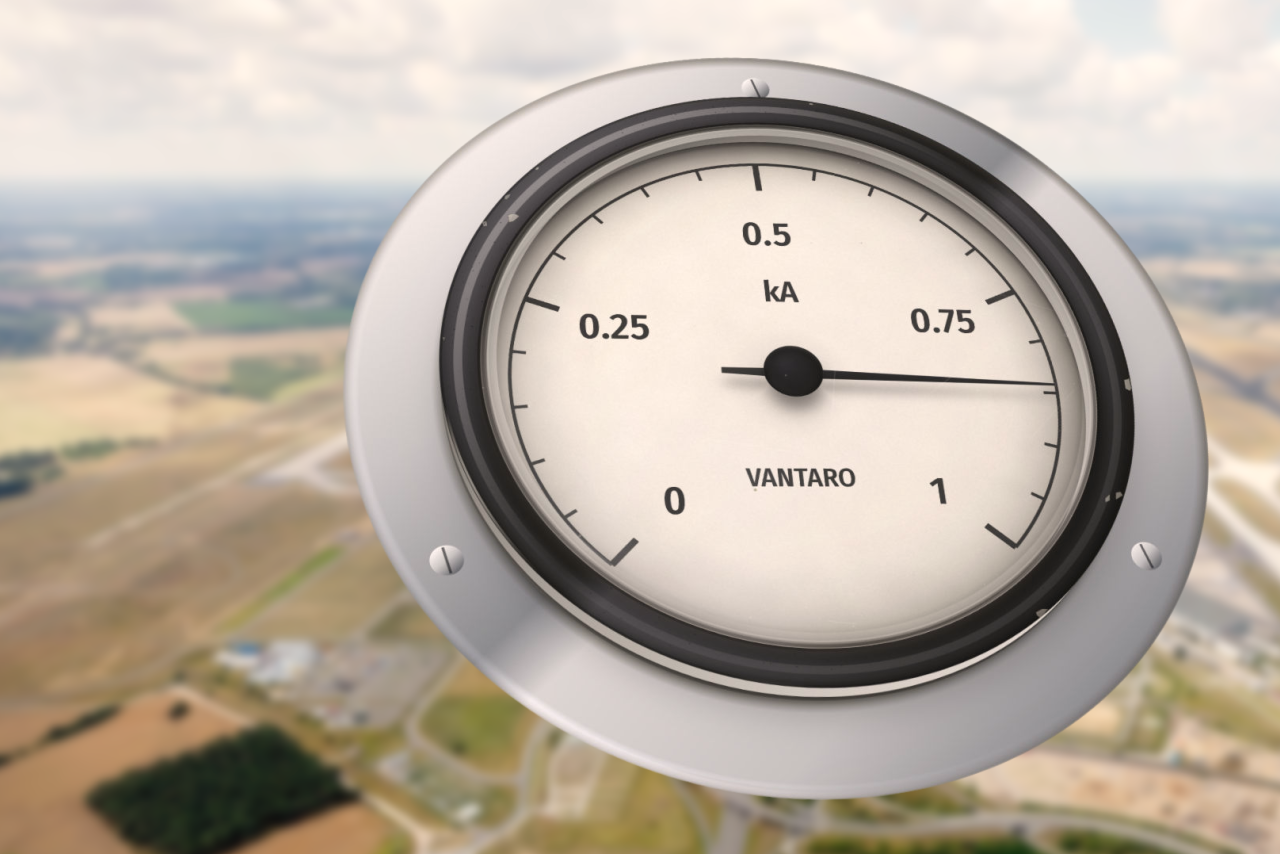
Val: 0.85
